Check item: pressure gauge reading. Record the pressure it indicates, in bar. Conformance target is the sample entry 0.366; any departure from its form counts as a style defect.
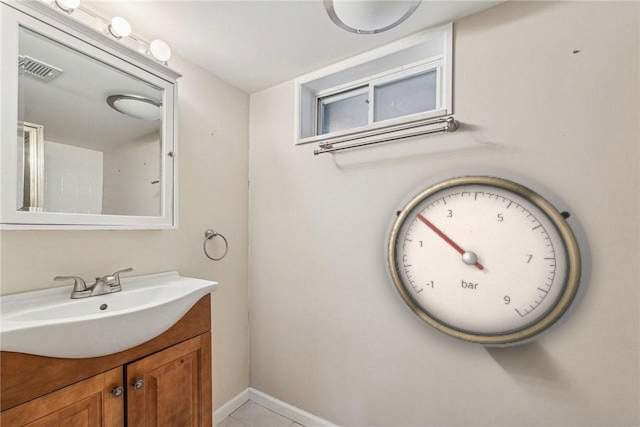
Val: 2
